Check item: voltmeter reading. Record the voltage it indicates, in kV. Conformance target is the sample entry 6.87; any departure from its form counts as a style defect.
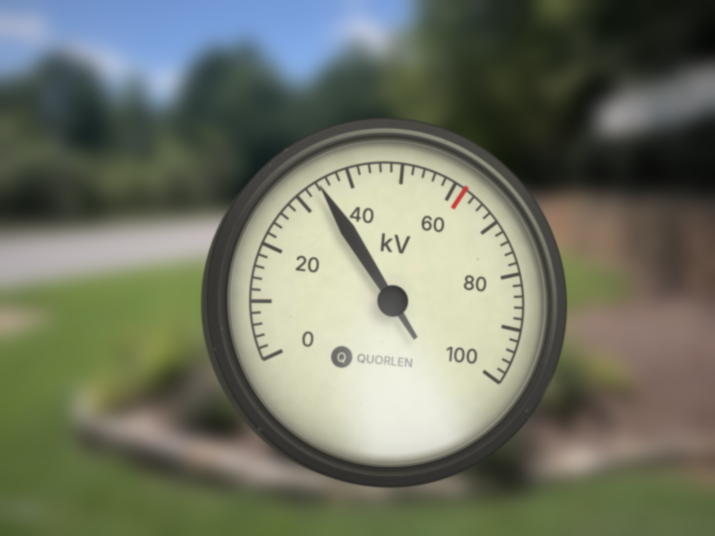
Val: 34
